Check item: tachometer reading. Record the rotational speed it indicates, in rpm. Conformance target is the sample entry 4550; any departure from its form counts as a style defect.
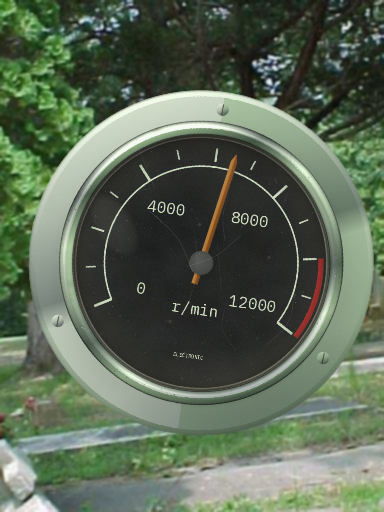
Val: 6500
